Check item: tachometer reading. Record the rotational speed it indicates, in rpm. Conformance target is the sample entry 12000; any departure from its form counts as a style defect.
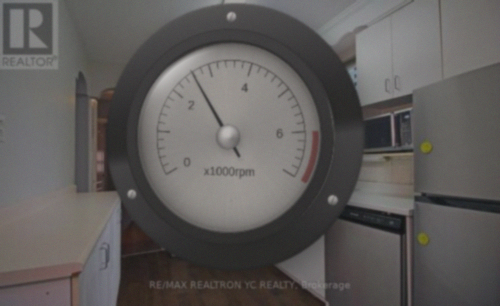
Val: 2600
